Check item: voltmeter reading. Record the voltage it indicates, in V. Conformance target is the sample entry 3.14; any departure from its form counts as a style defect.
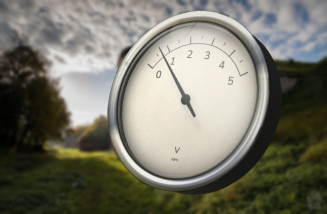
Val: 0.75
